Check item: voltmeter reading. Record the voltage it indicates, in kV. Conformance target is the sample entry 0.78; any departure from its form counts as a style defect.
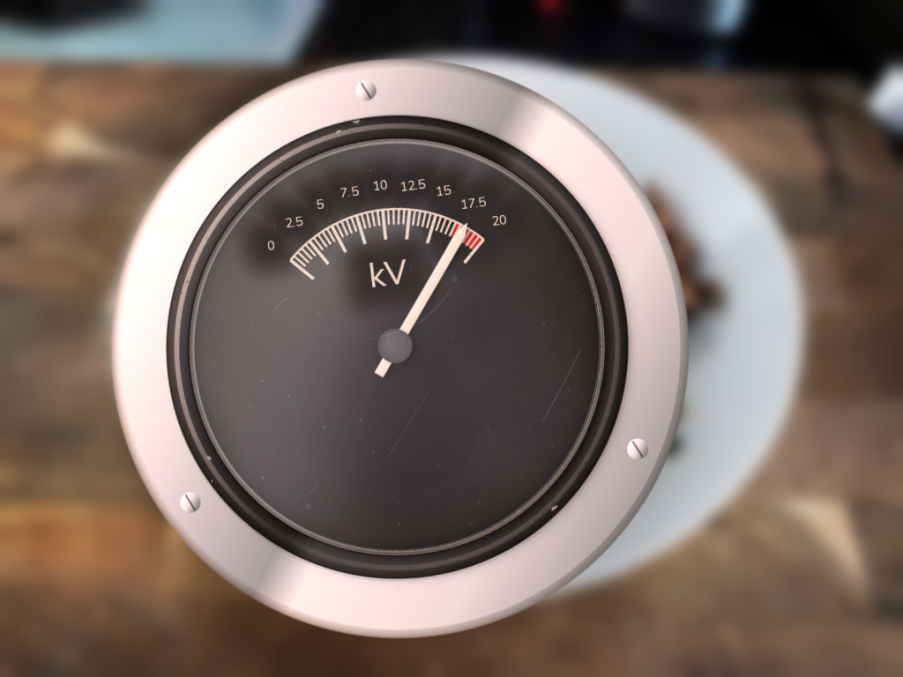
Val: 18
